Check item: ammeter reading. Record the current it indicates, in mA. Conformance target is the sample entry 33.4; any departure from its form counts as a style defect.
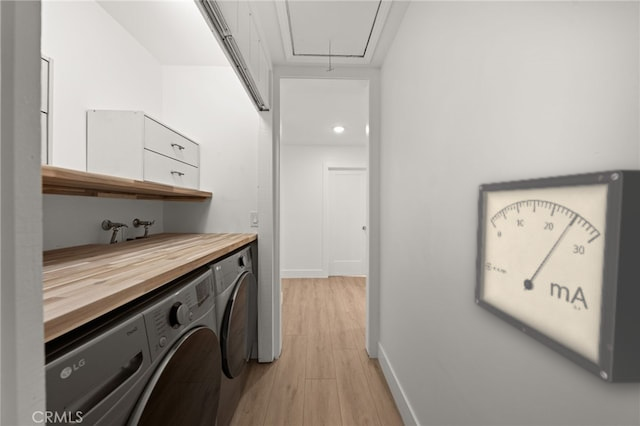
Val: 25
